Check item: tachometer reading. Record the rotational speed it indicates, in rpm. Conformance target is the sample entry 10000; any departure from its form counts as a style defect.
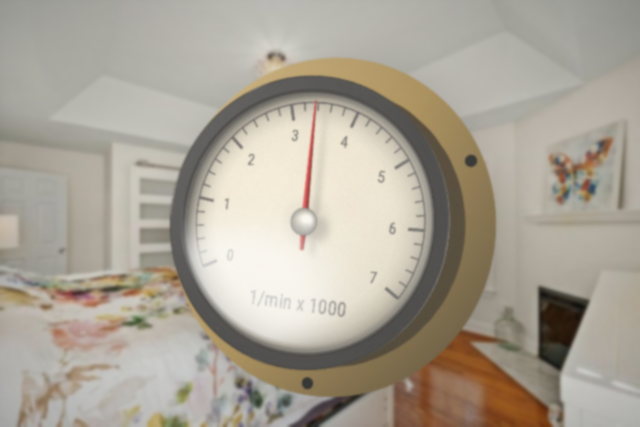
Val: 3400
